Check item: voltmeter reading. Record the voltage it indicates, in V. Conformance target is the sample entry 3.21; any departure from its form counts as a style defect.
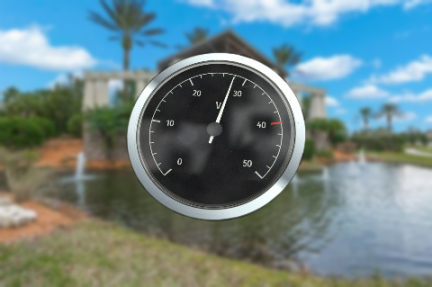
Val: 28
